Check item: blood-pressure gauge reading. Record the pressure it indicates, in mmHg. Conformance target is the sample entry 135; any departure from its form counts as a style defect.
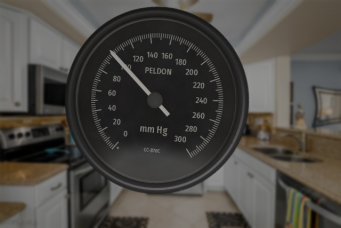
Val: 100
